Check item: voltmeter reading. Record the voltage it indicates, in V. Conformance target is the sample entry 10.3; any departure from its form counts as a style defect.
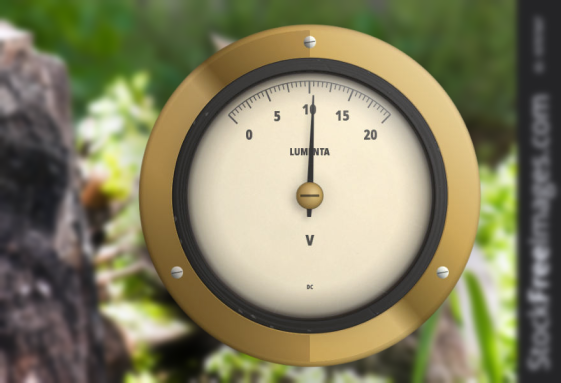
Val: 10.5
